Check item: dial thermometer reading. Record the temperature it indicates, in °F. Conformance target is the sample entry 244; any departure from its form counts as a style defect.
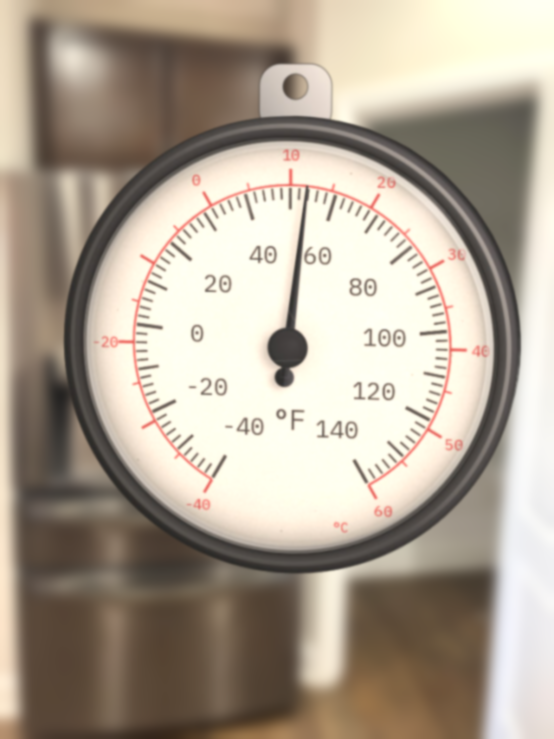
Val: 54
